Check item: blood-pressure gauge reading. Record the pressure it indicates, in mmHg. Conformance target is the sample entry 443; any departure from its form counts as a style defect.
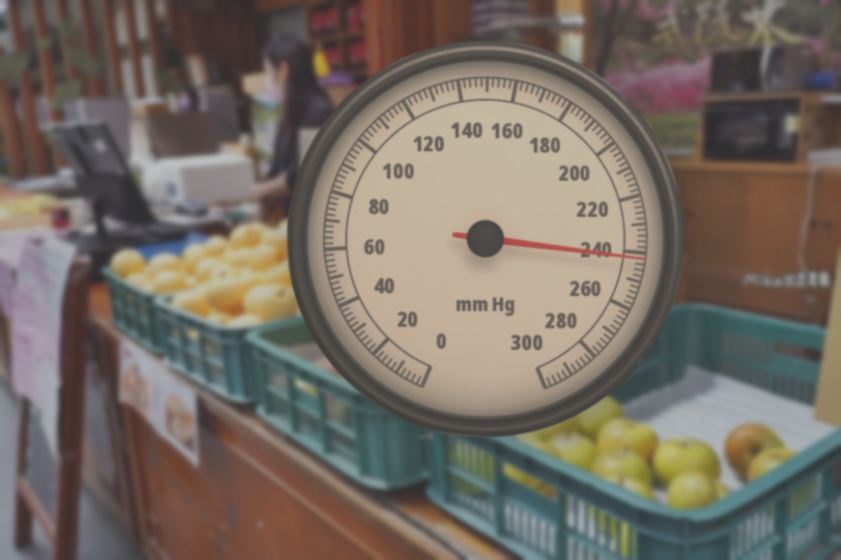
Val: 242
